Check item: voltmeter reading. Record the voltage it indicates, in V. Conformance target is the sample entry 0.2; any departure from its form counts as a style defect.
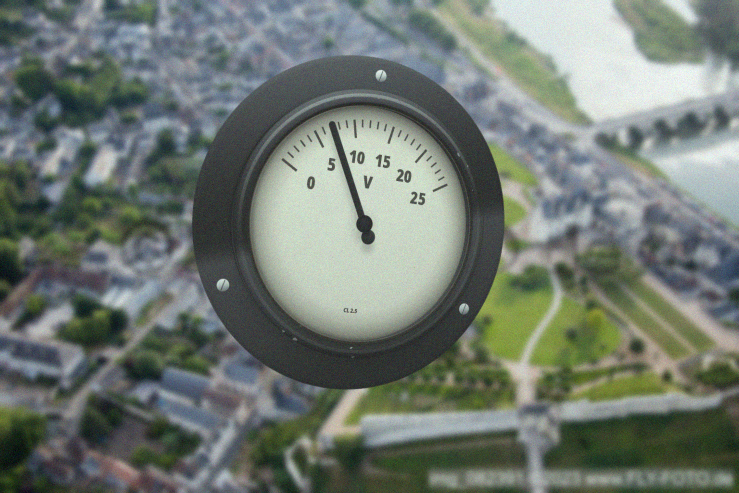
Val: 7
